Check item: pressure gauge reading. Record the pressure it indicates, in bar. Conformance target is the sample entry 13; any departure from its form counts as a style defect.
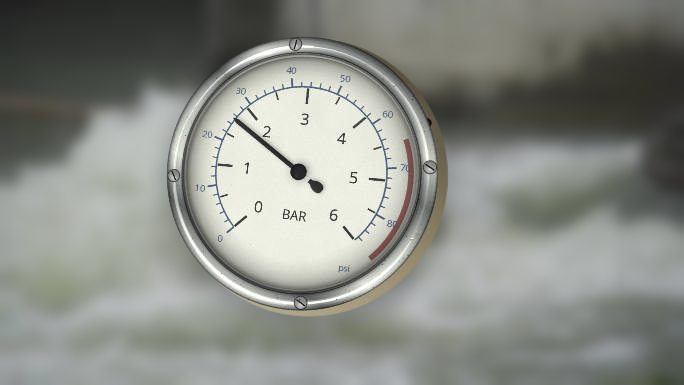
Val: 1.75
